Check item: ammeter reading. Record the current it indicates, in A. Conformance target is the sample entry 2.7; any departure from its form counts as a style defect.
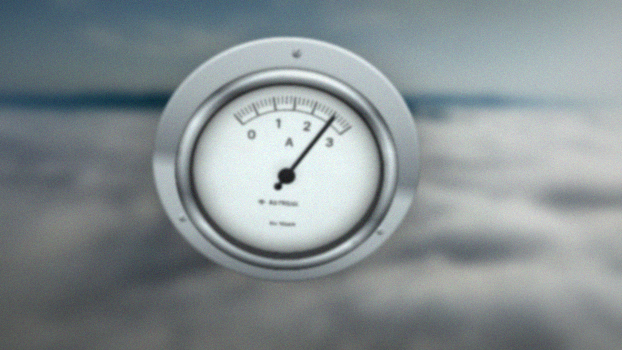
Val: 2.5
